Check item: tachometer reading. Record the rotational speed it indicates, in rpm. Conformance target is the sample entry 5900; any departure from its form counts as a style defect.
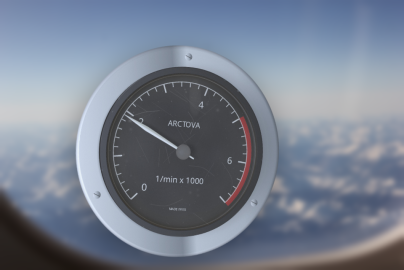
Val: 1900
